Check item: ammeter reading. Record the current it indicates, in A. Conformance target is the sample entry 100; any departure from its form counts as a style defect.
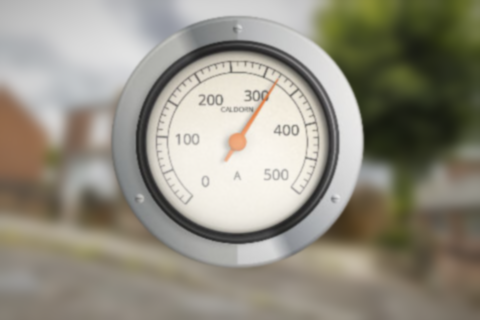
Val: 320
